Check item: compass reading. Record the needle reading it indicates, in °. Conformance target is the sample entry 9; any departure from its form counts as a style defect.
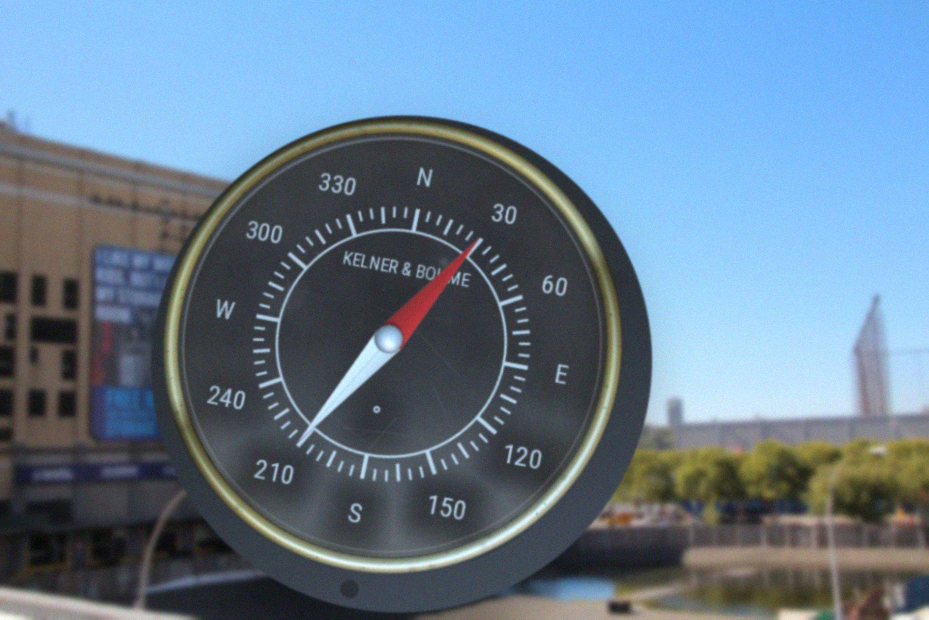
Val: 30
